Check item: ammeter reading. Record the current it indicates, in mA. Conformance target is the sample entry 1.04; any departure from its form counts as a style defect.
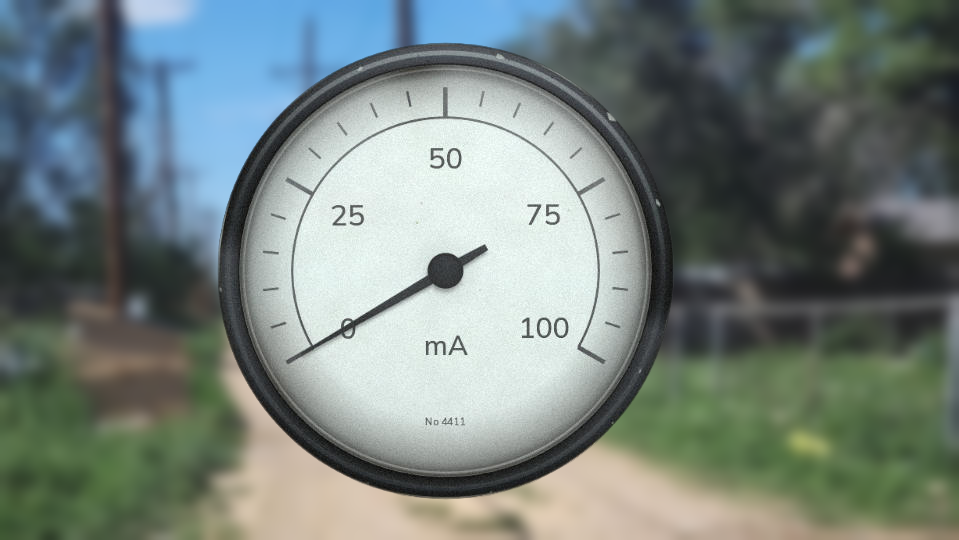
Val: 0
